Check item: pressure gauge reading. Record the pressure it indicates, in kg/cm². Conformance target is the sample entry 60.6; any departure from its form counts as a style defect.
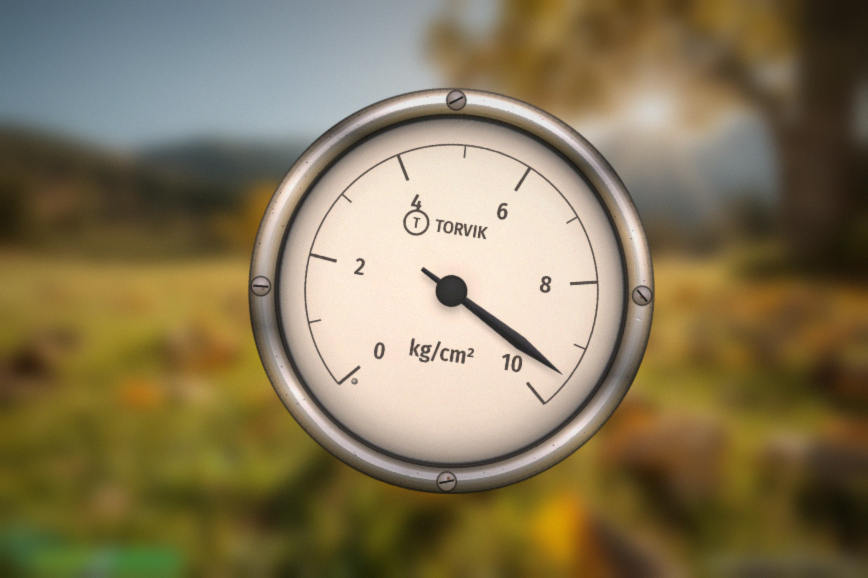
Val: 9.5
